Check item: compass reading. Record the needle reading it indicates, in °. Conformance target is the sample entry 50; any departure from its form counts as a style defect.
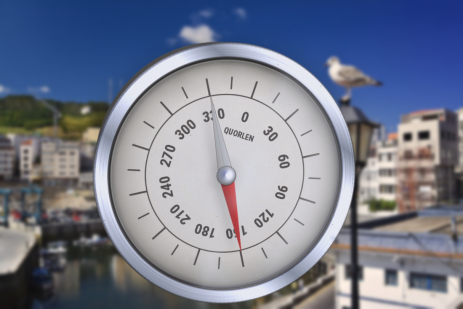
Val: 150
